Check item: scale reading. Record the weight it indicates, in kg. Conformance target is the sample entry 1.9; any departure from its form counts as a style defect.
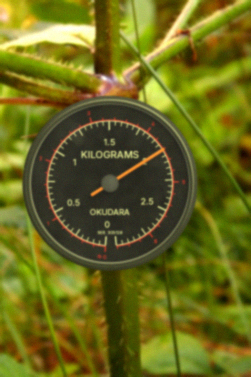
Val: 2
